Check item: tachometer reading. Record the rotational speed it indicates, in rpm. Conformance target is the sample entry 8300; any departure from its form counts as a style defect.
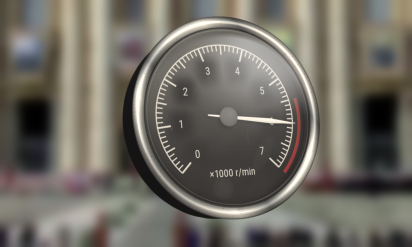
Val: 6000
